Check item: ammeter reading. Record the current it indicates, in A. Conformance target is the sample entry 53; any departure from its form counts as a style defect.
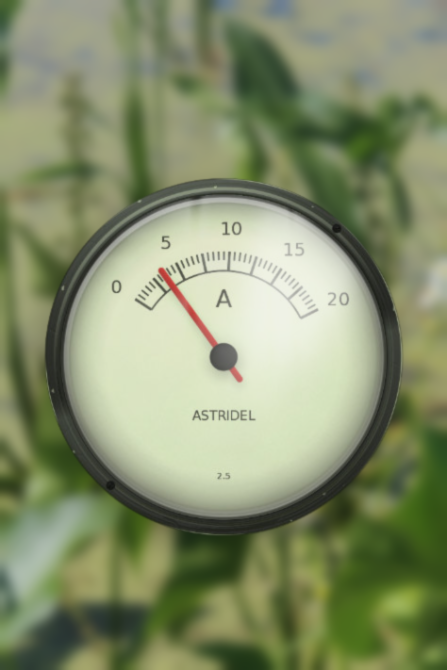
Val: 3.5
